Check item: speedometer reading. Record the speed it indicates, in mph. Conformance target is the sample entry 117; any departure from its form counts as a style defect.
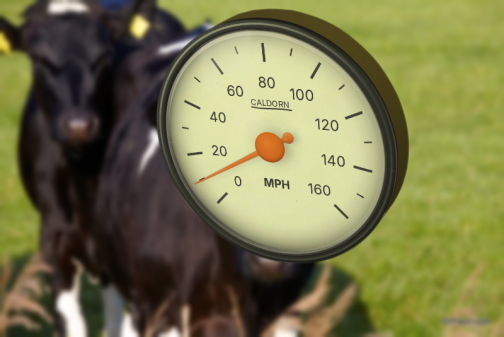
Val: 10
